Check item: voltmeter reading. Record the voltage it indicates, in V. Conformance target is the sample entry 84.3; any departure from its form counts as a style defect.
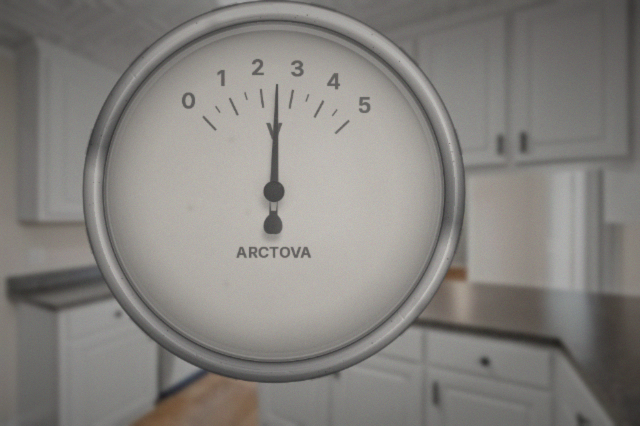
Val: 2.5
